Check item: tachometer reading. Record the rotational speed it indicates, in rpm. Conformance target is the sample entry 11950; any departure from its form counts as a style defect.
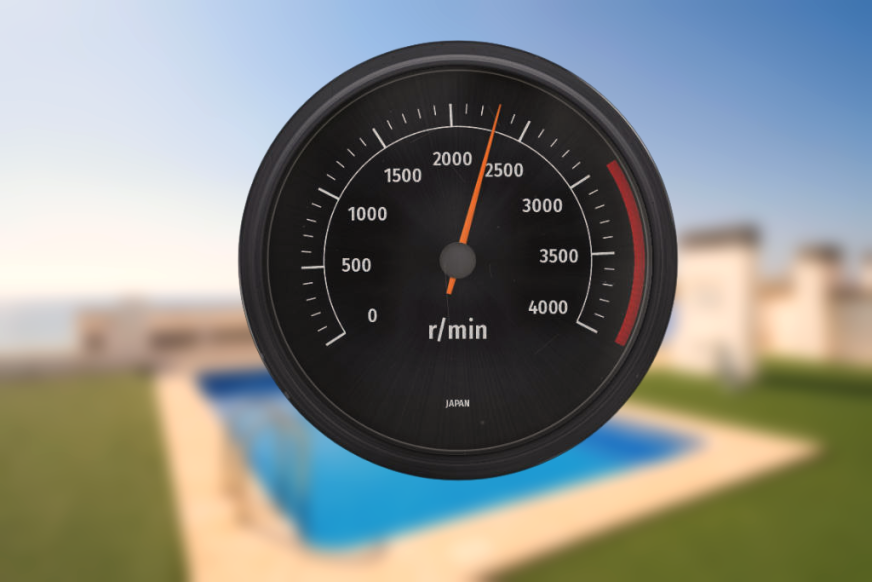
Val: 2300
